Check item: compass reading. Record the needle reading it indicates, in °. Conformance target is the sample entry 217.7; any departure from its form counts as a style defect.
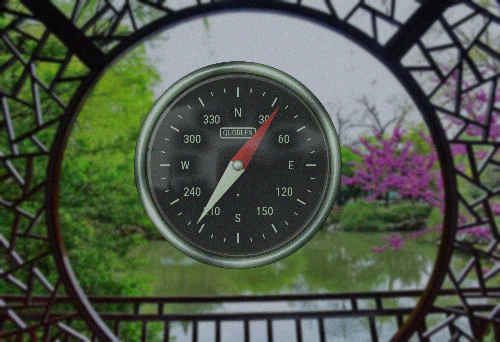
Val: 35
